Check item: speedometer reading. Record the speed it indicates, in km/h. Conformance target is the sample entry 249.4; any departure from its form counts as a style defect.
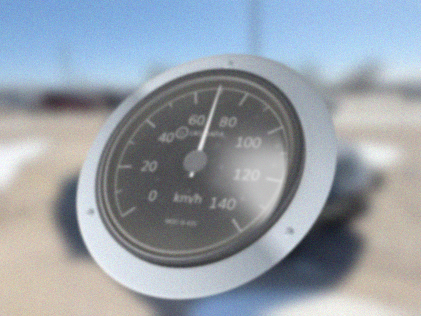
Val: 70
